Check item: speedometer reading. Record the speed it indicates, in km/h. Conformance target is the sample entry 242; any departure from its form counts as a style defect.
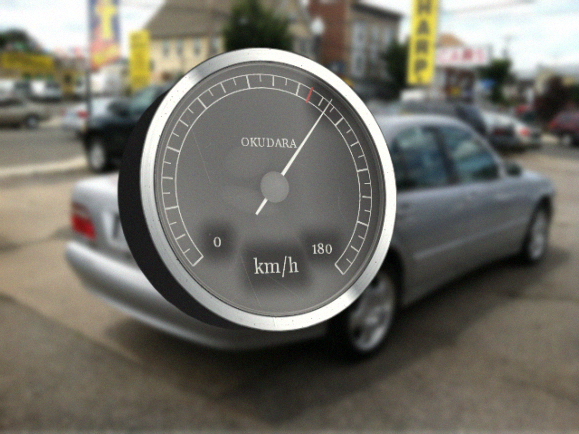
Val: 112.5
